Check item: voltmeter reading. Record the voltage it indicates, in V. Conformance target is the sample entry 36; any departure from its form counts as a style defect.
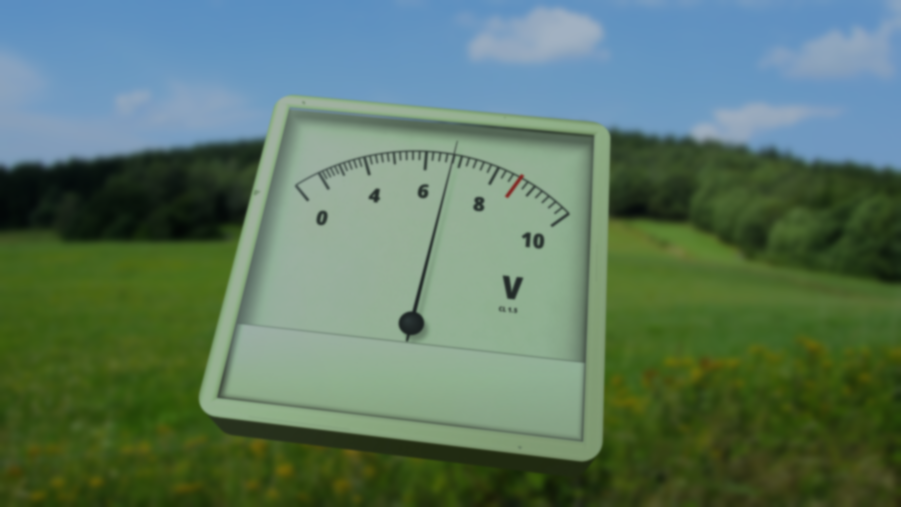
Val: 6.8
